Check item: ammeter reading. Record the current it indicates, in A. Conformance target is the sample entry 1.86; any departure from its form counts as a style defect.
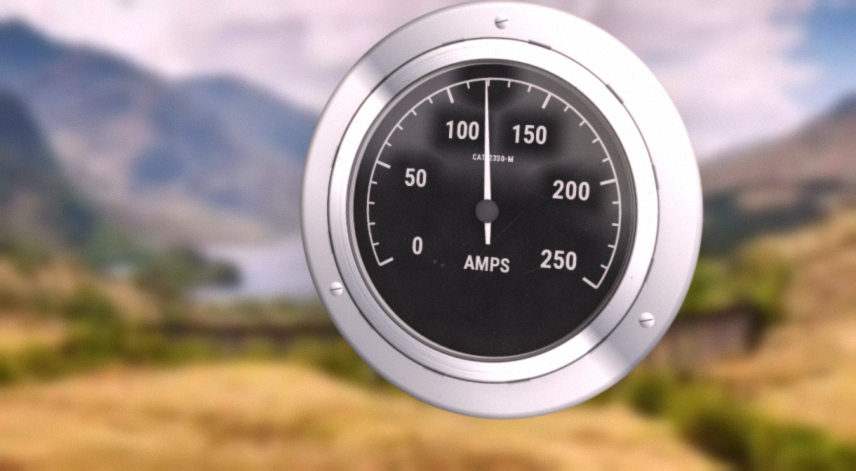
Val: 120
